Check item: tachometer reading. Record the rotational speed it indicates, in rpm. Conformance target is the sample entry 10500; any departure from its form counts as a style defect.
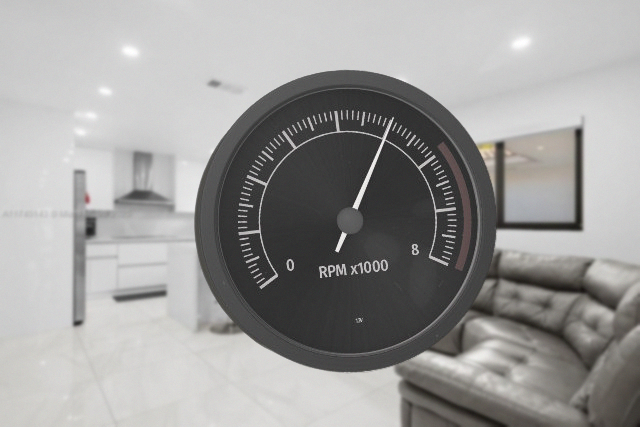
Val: 5000
